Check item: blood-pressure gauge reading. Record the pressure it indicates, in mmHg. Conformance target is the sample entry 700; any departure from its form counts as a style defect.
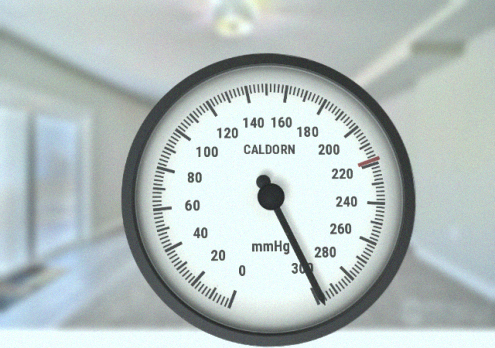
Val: 298
